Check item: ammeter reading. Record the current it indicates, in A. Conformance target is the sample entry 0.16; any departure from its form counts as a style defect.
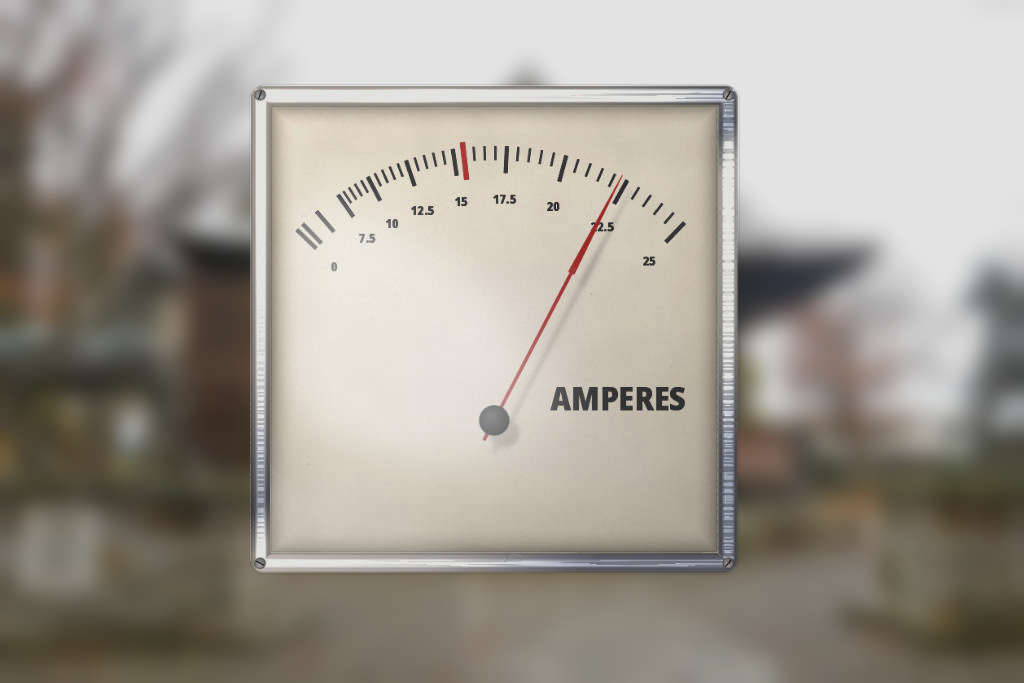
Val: 22.25
